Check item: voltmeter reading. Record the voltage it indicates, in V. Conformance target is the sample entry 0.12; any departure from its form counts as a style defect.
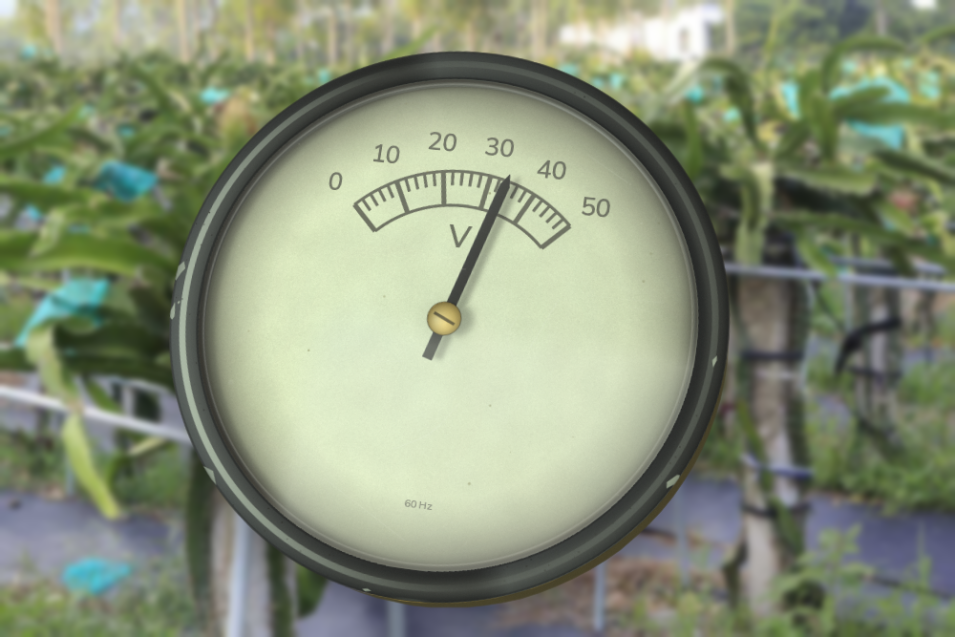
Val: 34
